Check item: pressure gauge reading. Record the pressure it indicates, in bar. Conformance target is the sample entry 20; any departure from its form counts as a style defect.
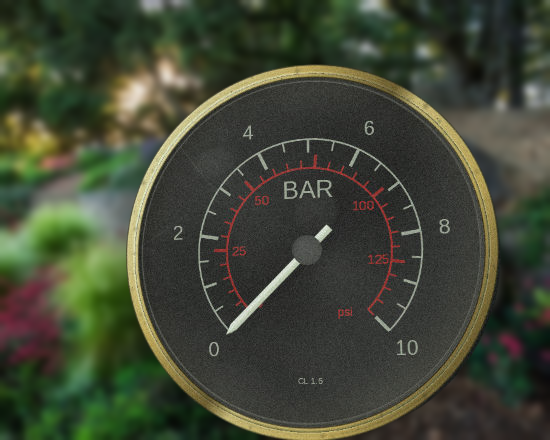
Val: 0
